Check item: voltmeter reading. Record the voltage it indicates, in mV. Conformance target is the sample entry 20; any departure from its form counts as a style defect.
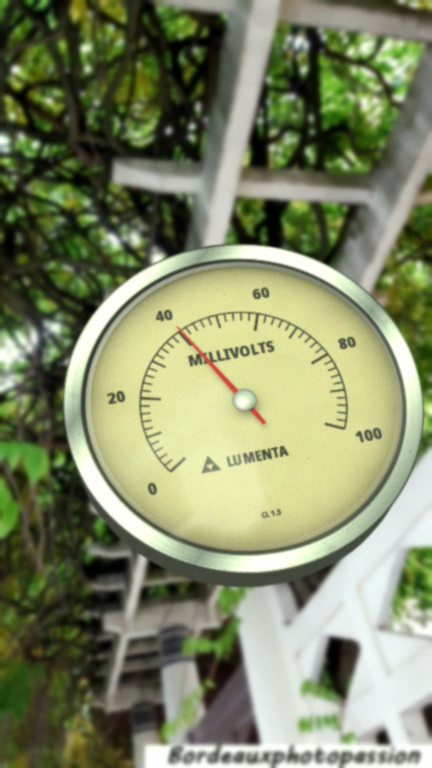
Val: 40
